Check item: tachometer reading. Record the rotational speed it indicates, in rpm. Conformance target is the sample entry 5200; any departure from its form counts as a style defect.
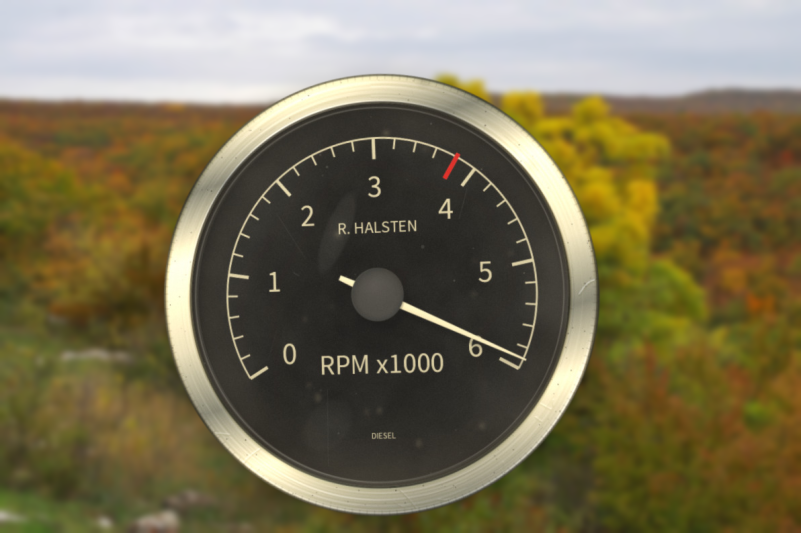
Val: 5900
